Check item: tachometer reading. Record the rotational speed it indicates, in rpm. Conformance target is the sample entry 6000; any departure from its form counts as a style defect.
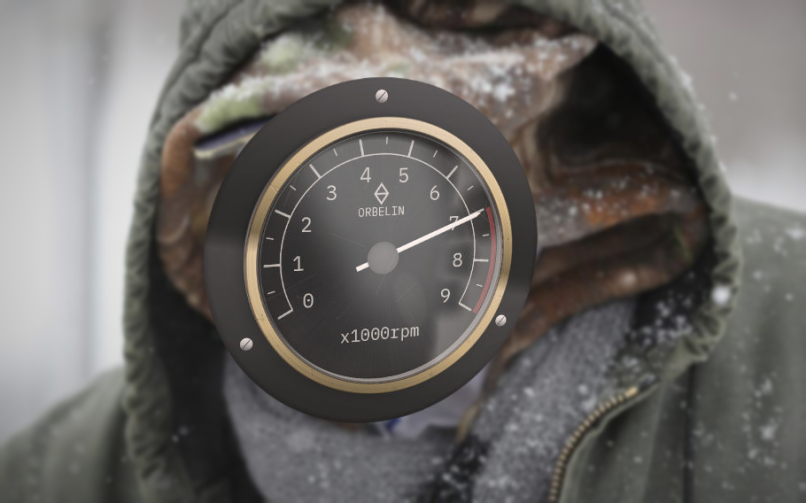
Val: 7000
